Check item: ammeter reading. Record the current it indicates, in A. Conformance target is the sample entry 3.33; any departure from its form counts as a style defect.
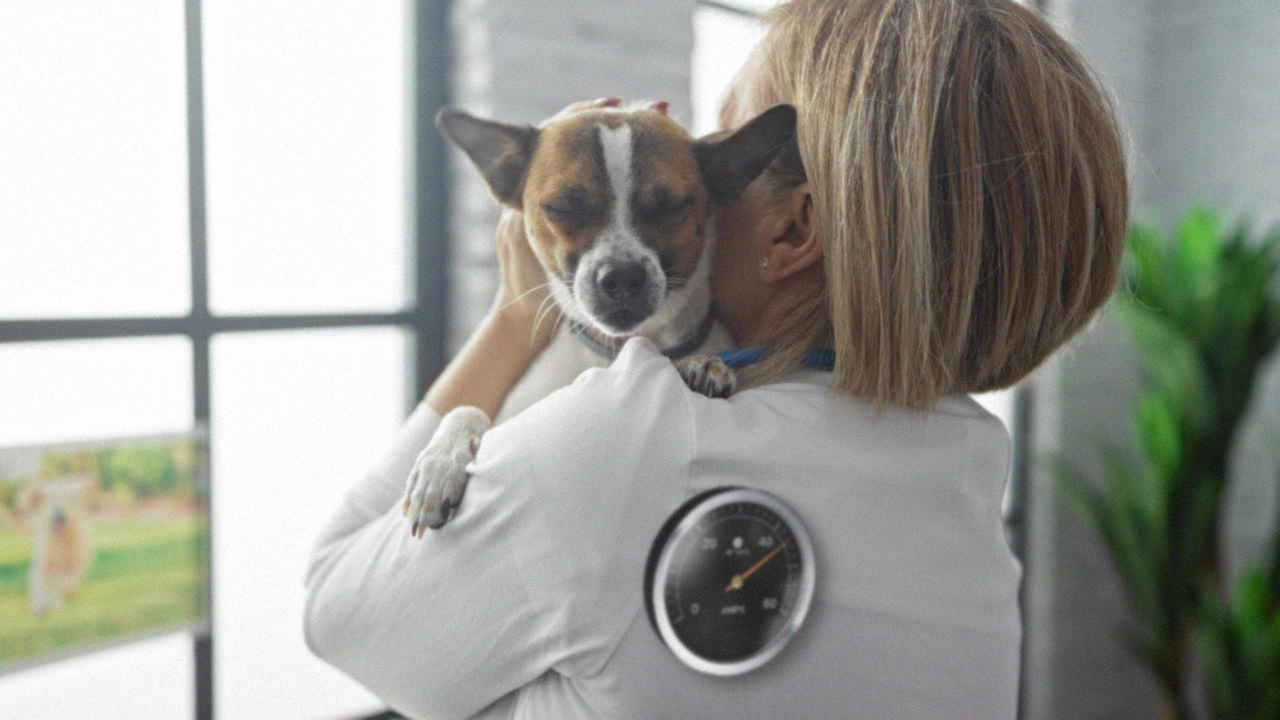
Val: 44
